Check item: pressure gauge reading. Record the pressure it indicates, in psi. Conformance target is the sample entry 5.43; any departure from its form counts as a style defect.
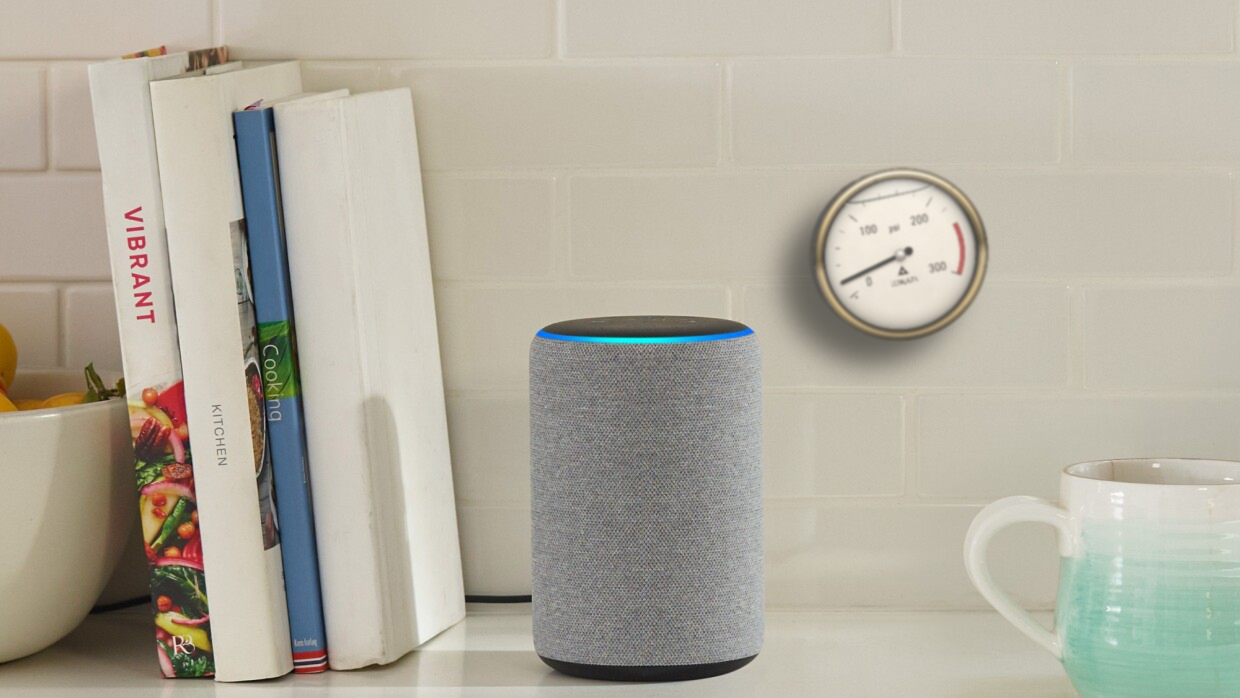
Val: 20
